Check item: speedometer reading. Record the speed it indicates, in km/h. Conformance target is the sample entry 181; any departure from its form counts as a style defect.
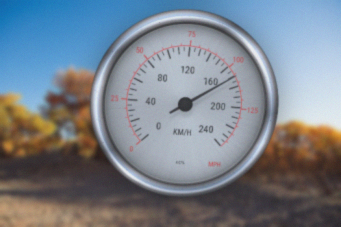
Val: 170
